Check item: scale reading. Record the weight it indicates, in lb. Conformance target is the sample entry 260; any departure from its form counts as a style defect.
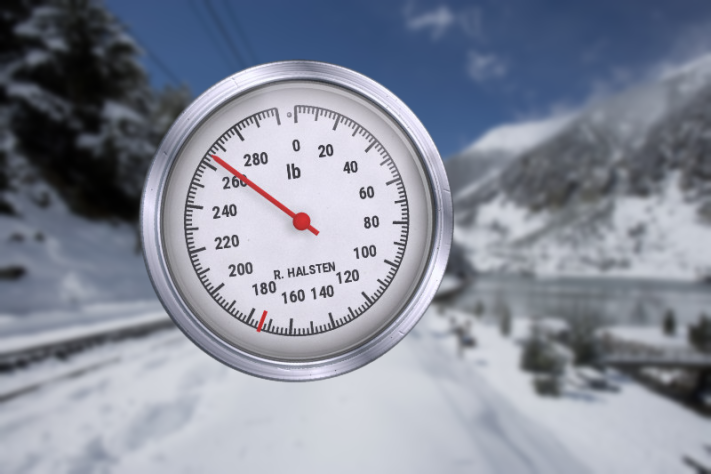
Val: 264
